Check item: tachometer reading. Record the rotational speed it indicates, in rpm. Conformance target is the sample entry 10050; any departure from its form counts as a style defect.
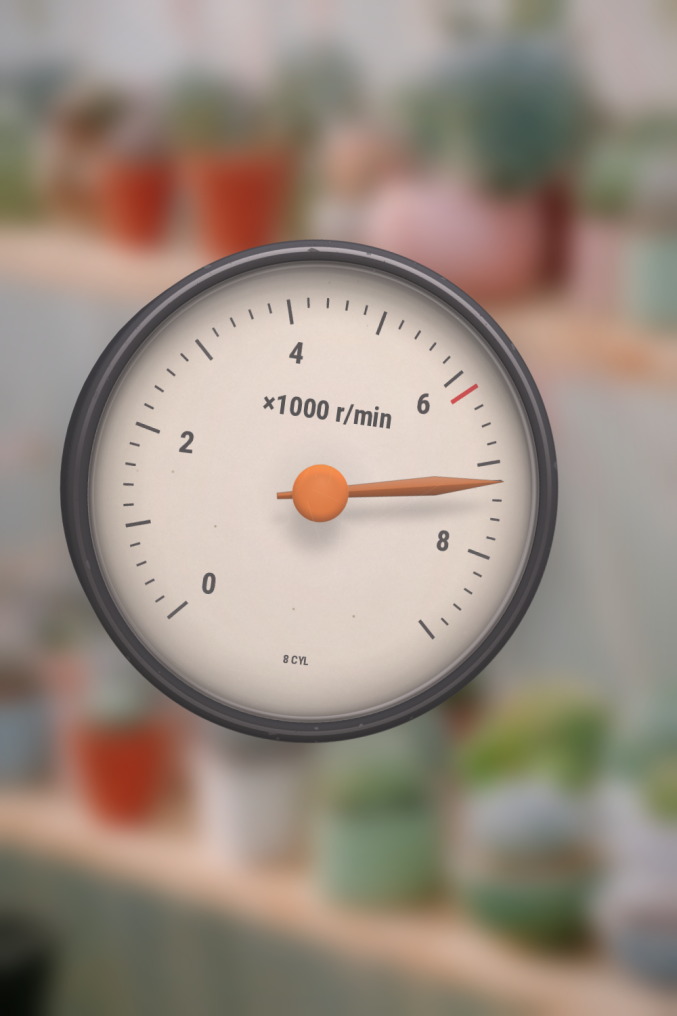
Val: 7200
